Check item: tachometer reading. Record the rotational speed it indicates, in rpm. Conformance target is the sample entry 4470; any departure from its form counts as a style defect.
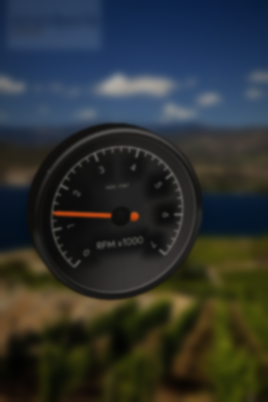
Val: 1400
